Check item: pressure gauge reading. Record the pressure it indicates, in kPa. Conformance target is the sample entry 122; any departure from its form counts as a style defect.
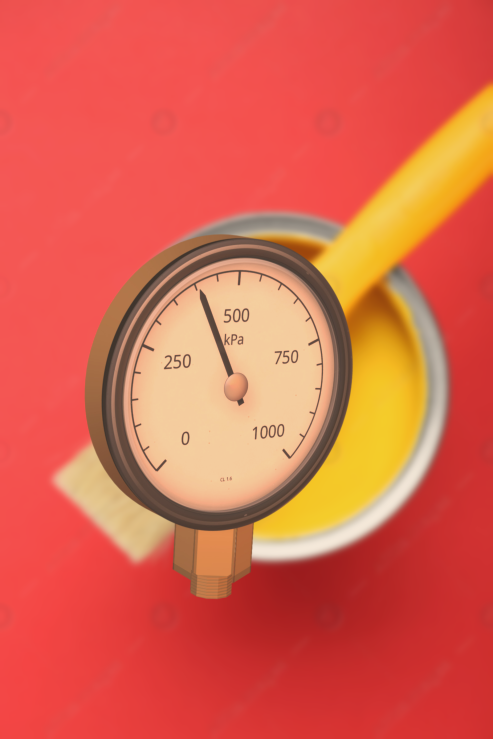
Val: 400
